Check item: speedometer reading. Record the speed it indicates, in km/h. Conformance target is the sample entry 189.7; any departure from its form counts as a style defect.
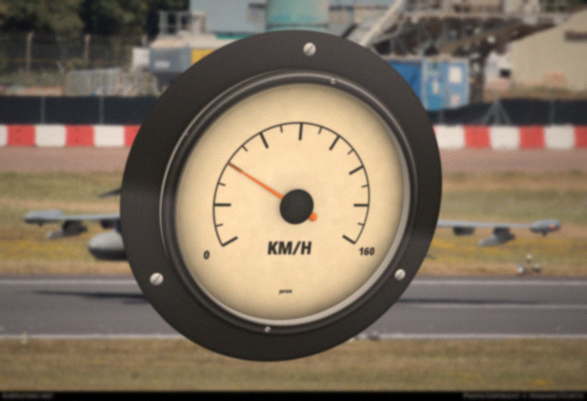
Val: 40
